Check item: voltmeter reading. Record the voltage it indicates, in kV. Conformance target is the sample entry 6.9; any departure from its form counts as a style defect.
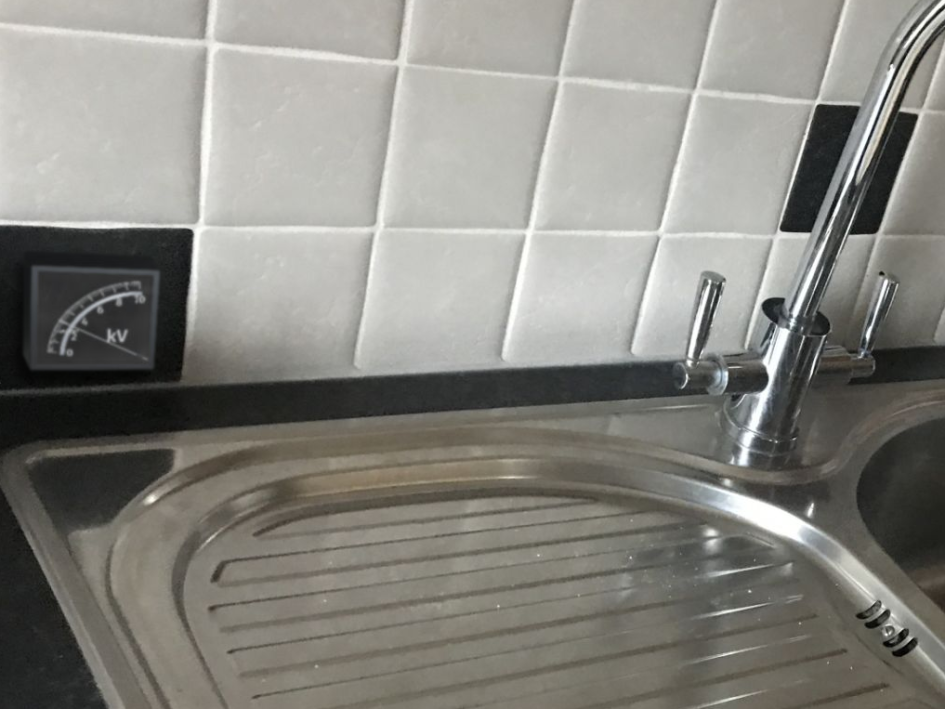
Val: 3
